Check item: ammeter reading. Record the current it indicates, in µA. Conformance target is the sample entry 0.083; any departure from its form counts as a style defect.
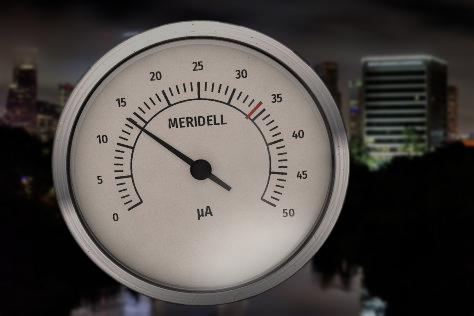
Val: 14
